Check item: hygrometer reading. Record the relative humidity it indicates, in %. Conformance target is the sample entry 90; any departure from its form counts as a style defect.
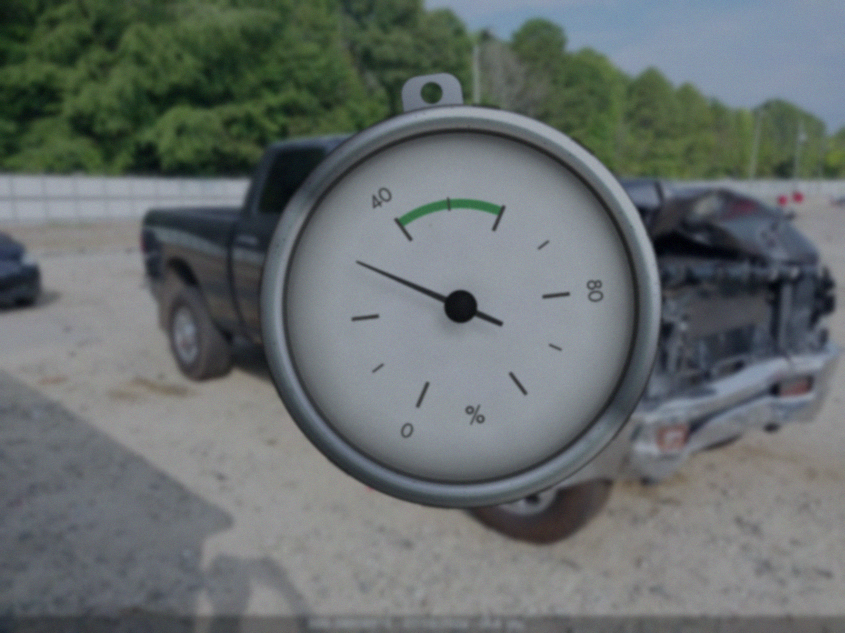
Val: 30
